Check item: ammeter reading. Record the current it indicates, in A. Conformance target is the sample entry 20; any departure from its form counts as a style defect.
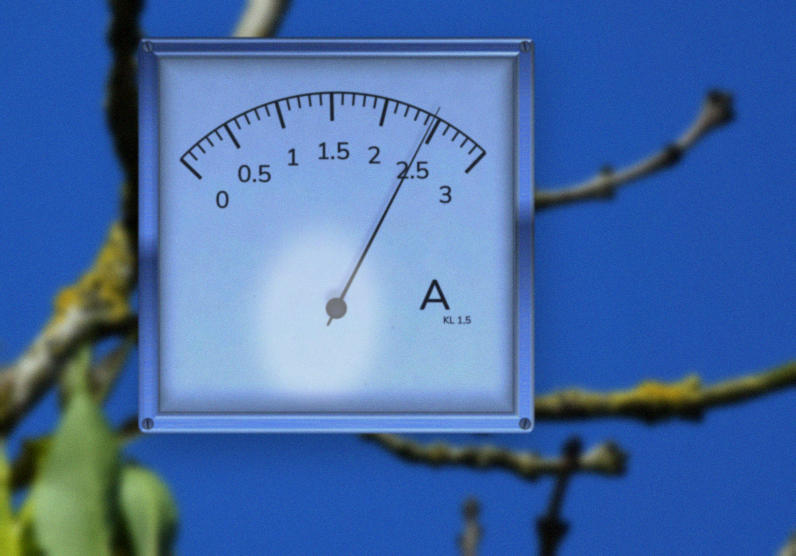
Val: 2.45
